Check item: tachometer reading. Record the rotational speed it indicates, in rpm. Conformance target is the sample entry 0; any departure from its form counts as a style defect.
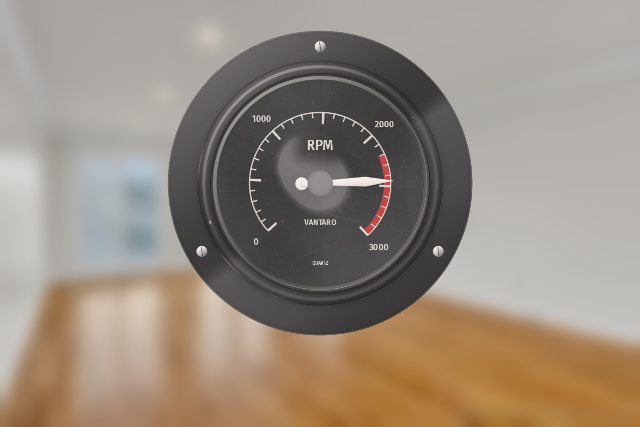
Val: 2450
